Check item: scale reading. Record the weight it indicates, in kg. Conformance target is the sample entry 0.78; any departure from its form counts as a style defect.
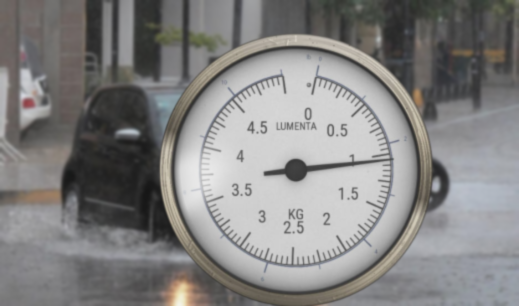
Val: 1.05
